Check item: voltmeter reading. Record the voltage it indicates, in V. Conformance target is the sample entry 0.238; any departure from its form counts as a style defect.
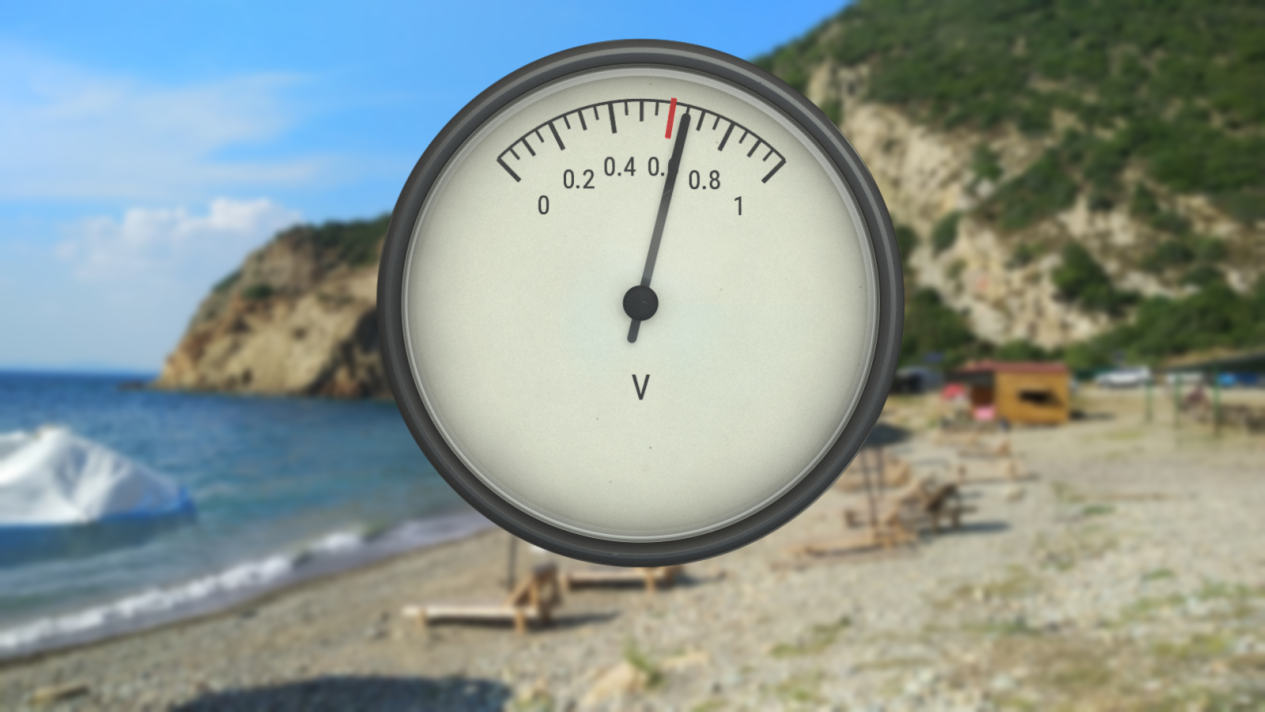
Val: 0.65
